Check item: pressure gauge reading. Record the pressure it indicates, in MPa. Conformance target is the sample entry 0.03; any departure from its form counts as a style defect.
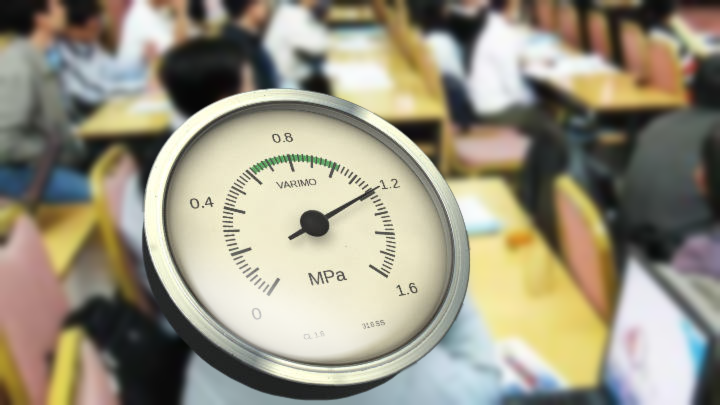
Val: 1.2
